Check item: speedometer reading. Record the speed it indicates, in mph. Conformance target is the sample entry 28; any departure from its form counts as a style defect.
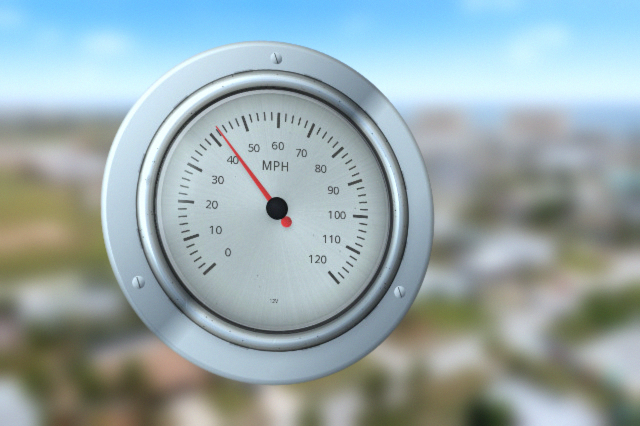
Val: 42
